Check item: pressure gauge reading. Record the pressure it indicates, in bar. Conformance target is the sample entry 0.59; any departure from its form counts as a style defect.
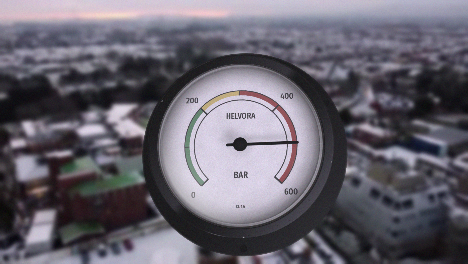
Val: 500
